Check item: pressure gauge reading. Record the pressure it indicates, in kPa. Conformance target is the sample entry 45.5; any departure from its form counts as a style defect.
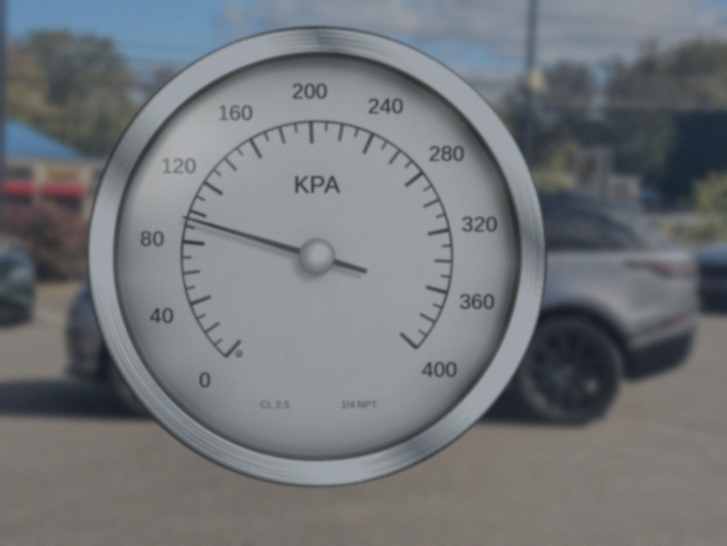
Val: 95
